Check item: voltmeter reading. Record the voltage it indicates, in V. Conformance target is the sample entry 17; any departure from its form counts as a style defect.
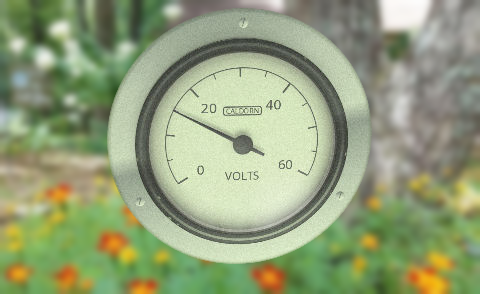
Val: 15
